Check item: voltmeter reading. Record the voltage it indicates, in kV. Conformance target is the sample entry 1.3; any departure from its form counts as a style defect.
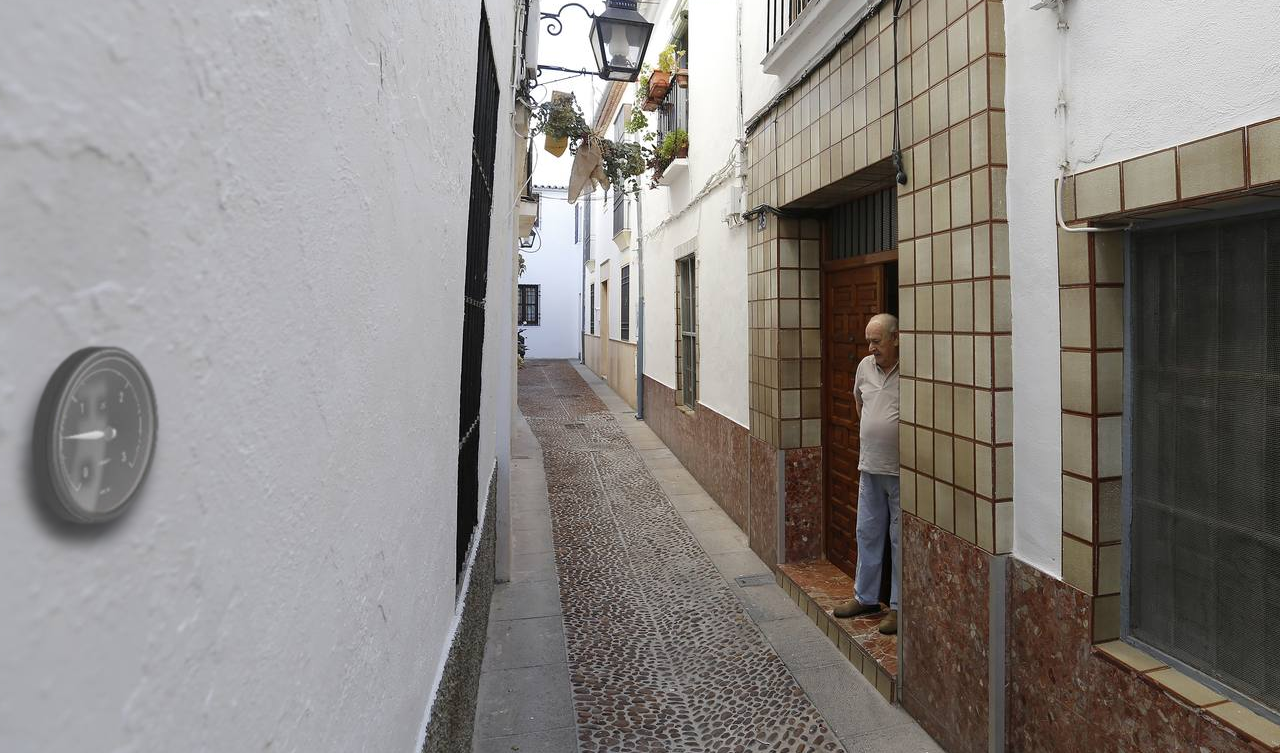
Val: 0.6
